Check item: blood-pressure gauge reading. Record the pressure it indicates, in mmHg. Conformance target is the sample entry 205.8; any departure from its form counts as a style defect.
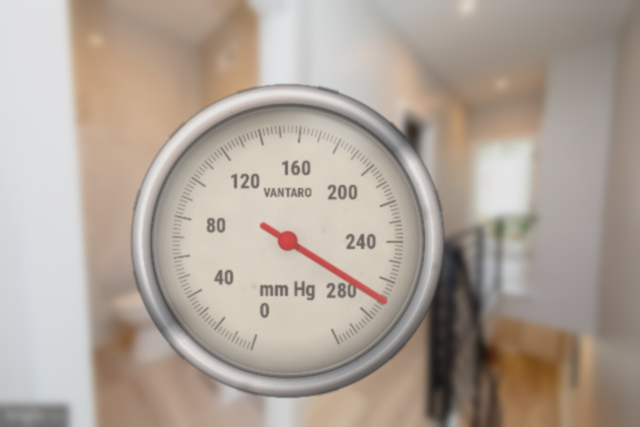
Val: 270
